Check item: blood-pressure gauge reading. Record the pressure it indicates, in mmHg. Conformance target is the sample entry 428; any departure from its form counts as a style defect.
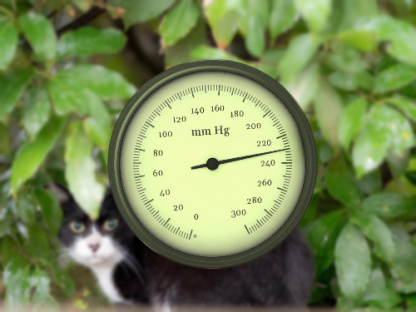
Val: 230
